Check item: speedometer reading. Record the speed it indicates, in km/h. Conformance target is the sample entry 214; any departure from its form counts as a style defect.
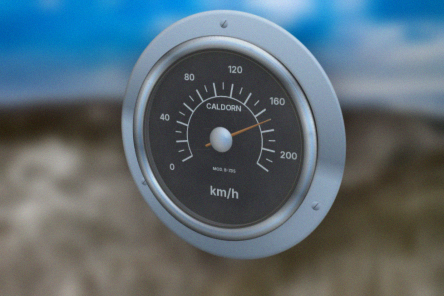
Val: 170
